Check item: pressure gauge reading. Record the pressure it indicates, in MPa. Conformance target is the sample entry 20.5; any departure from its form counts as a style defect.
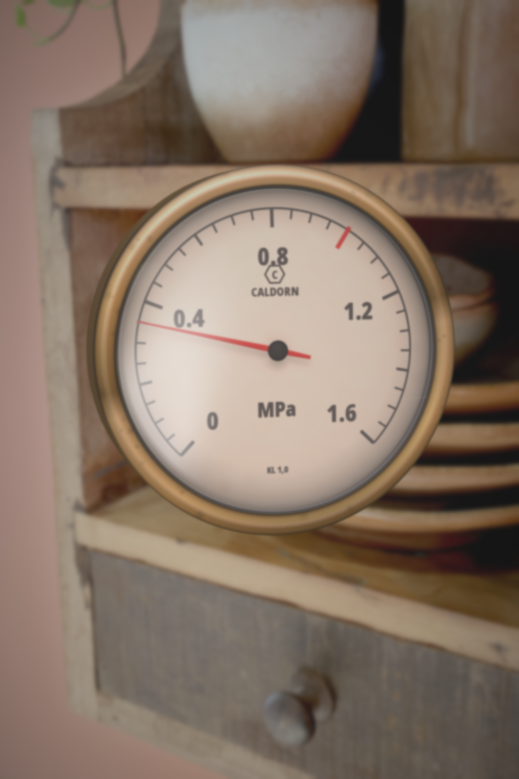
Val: 0.35
